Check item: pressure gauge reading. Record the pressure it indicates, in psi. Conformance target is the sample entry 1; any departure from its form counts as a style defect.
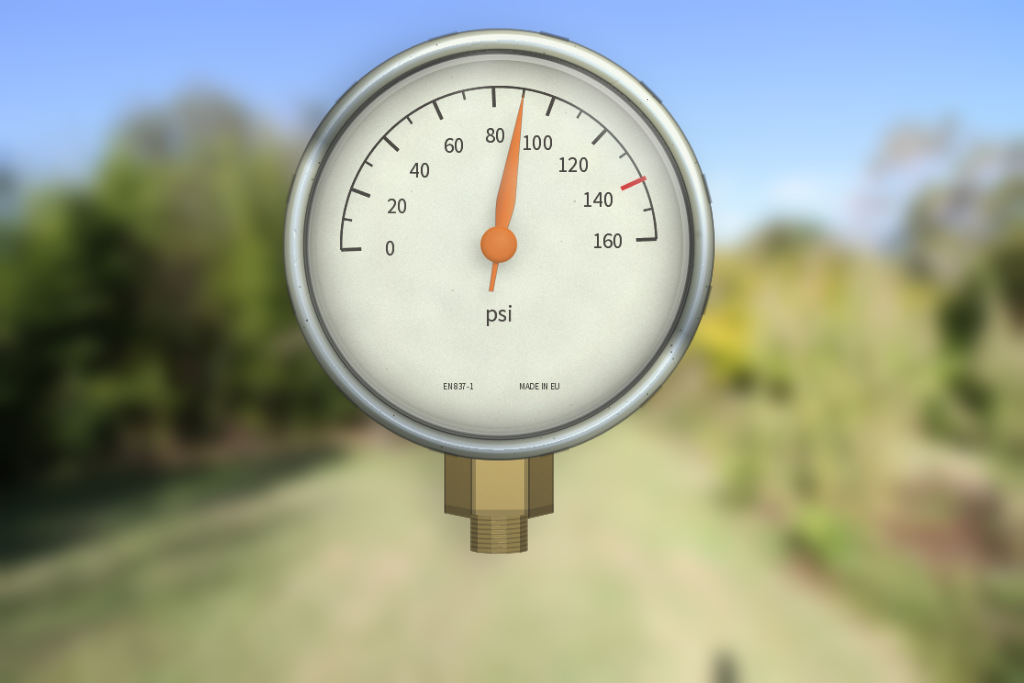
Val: 90
